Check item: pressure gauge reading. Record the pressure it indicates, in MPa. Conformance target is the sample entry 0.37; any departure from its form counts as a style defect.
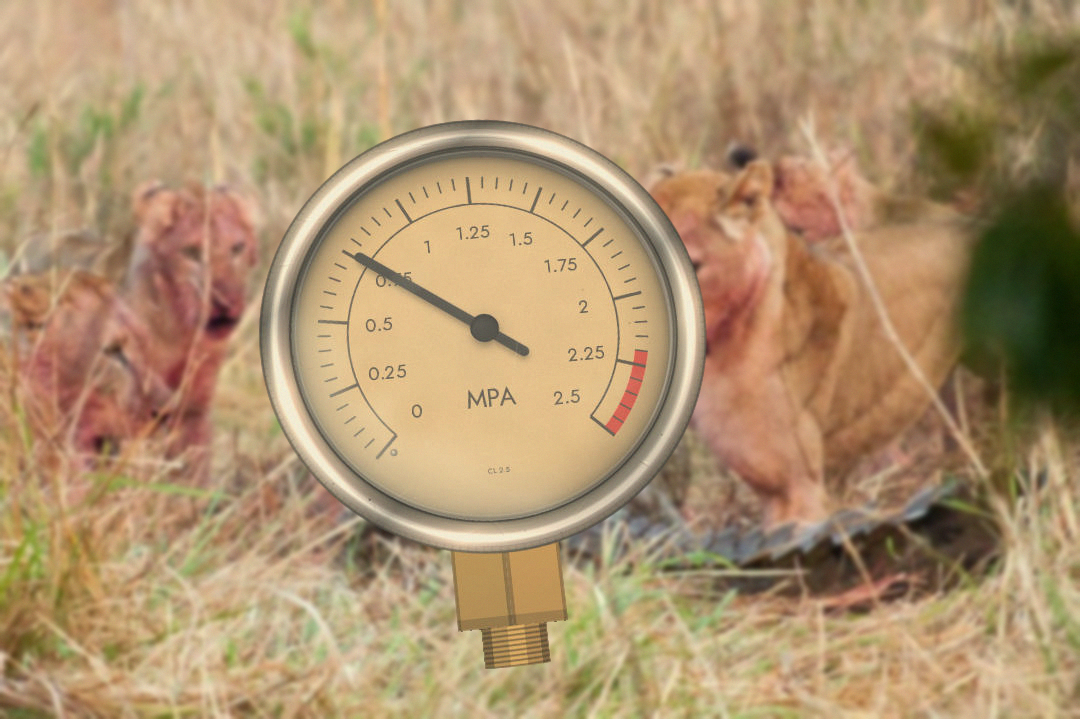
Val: 0.75
